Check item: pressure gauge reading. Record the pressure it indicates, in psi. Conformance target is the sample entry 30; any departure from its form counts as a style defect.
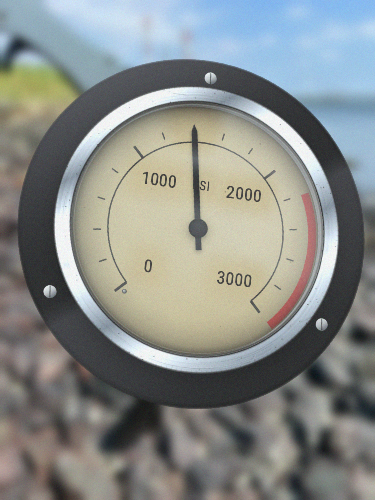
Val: 1400
